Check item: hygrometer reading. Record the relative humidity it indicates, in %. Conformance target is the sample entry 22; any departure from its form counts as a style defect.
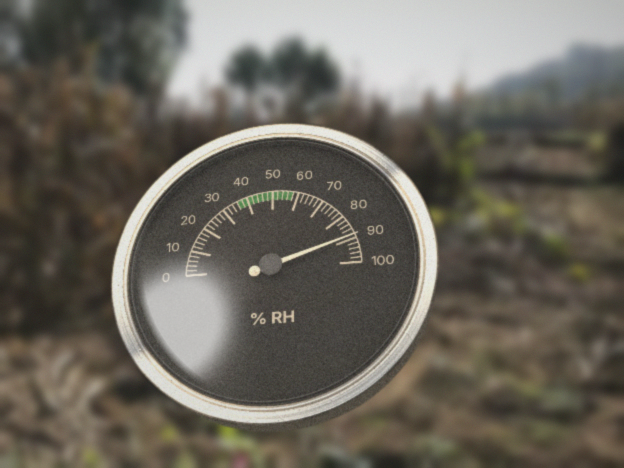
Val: 90
